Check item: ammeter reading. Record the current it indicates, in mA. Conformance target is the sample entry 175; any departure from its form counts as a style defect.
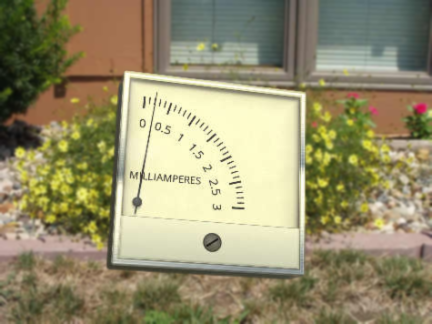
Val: 0.2
